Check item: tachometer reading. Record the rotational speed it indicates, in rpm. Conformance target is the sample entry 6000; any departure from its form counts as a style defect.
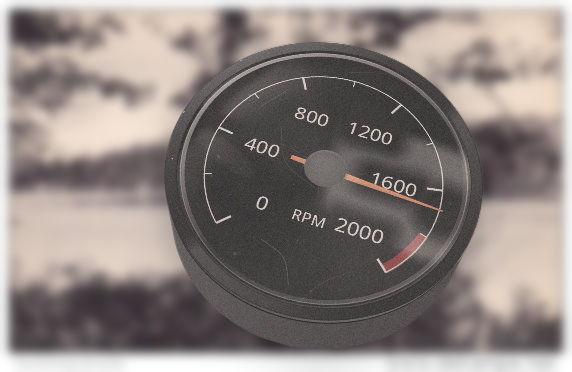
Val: 1700
